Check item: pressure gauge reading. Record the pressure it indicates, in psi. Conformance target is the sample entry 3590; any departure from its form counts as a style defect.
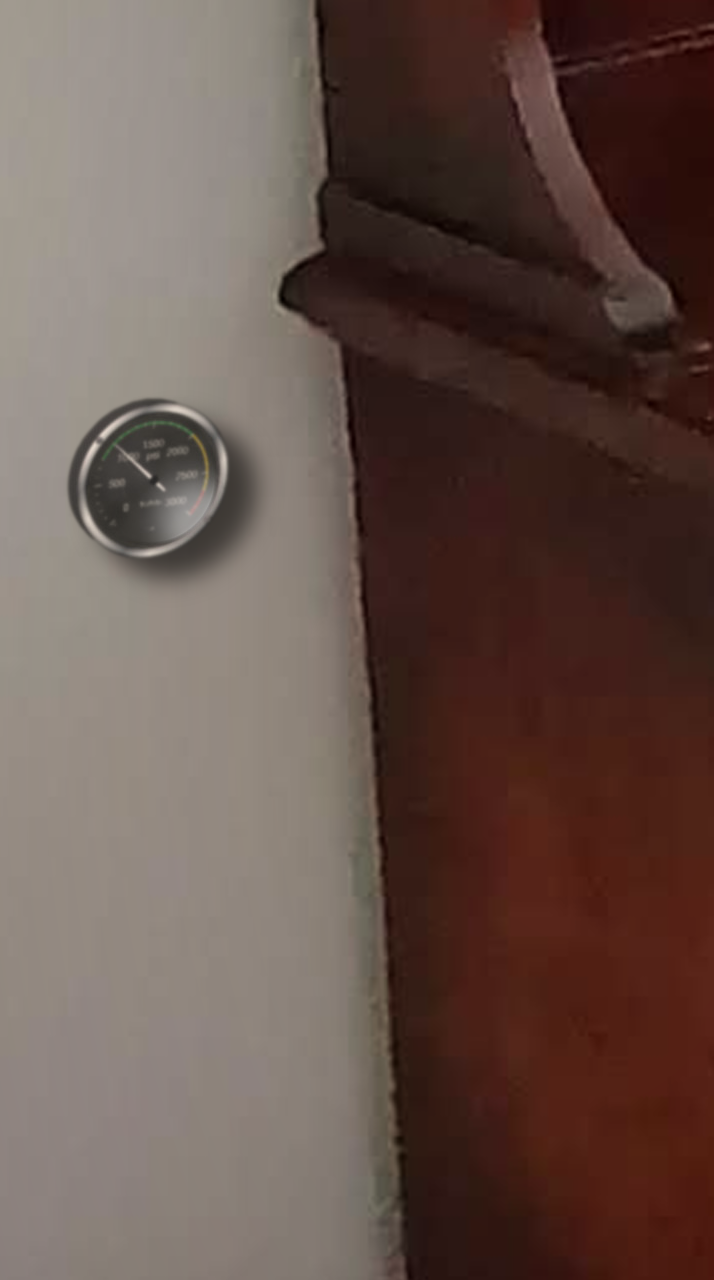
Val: 1000
